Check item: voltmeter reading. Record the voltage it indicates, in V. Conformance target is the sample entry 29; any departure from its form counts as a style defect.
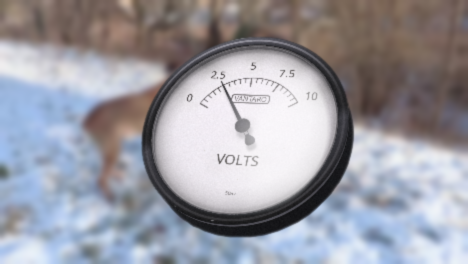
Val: 2.5
